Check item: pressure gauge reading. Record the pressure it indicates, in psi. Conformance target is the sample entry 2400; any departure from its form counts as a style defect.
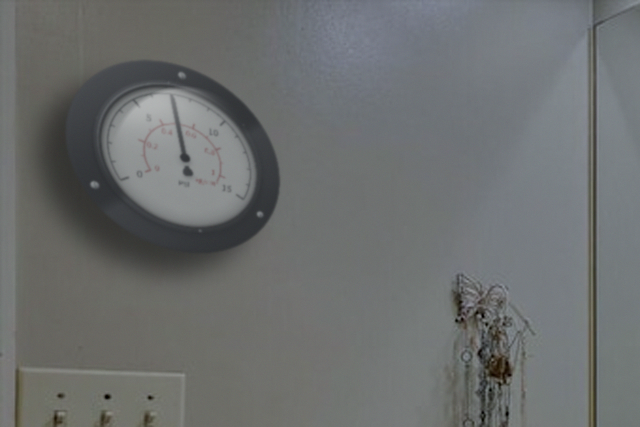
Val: 7
